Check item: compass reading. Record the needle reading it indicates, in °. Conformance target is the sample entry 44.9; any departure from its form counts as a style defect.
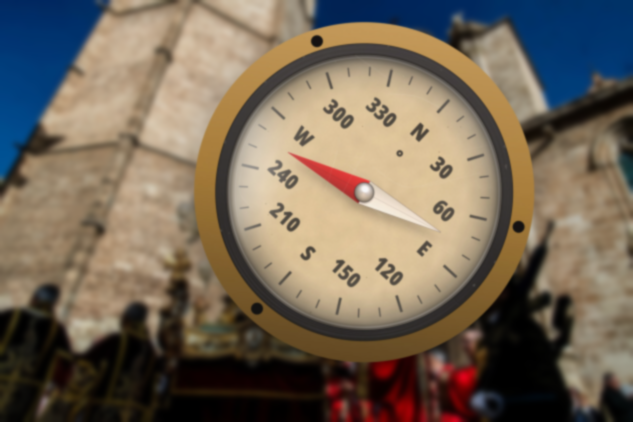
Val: 255
